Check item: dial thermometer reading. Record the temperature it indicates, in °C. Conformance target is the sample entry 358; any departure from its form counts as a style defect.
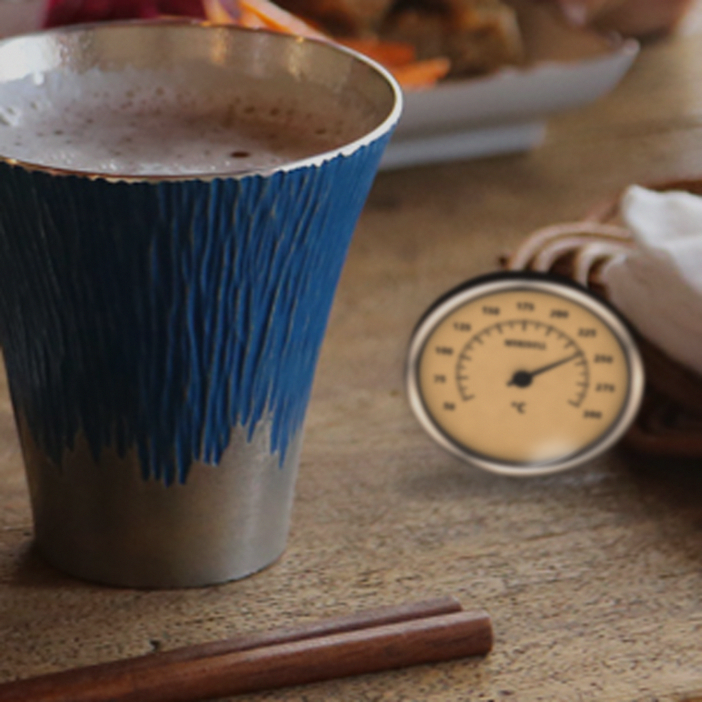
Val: 237.5
